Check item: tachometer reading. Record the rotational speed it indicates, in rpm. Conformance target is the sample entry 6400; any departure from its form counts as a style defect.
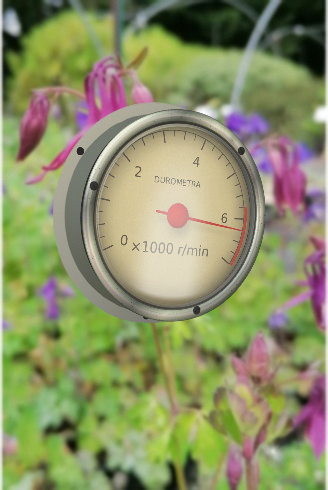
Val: 6250
